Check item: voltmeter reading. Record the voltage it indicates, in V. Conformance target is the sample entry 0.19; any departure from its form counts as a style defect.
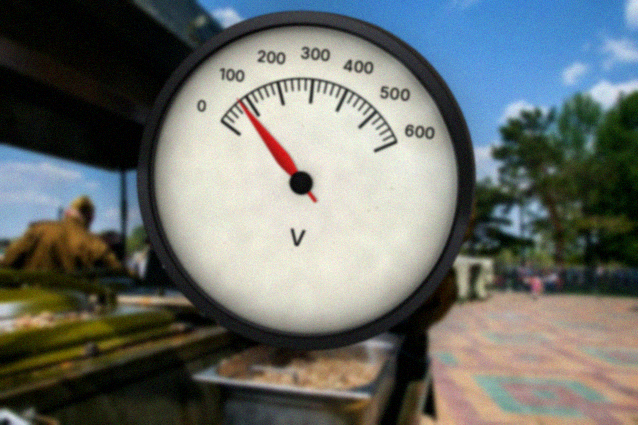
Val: 80
